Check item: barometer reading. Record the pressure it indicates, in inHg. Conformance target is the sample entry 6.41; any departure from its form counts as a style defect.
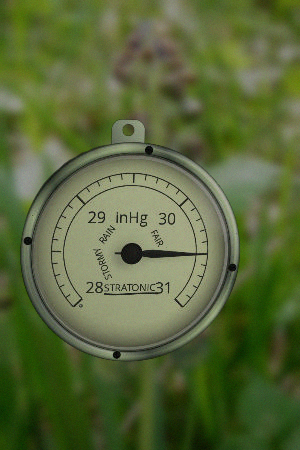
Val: 30.5
